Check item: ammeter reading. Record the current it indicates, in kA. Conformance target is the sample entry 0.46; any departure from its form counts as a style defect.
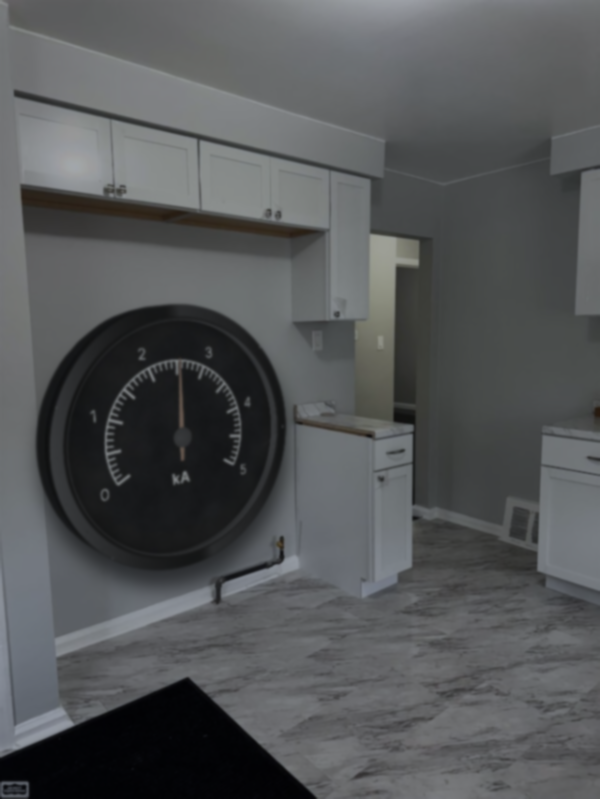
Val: 2.5
